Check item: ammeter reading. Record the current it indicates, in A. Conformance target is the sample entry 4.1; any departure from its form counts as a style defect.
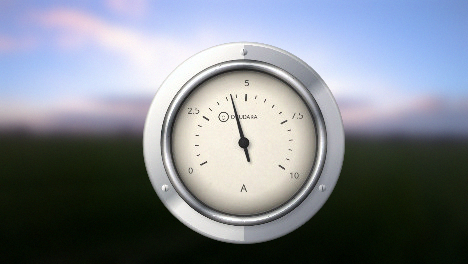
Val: 4.25
